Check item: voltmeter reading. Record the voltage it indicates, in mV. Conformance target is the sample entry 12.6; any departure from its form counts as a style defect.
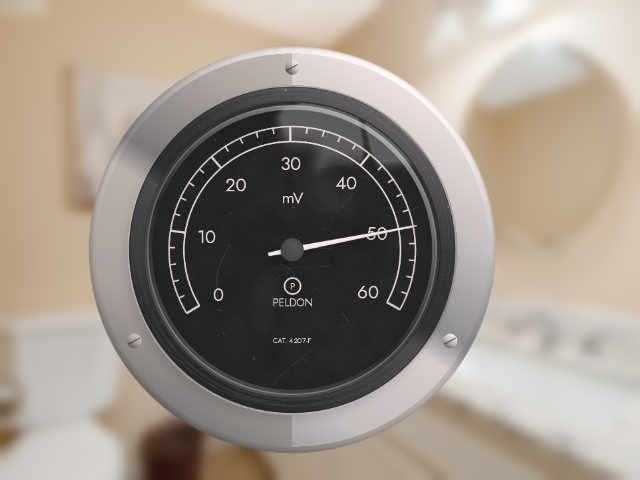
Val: 50
